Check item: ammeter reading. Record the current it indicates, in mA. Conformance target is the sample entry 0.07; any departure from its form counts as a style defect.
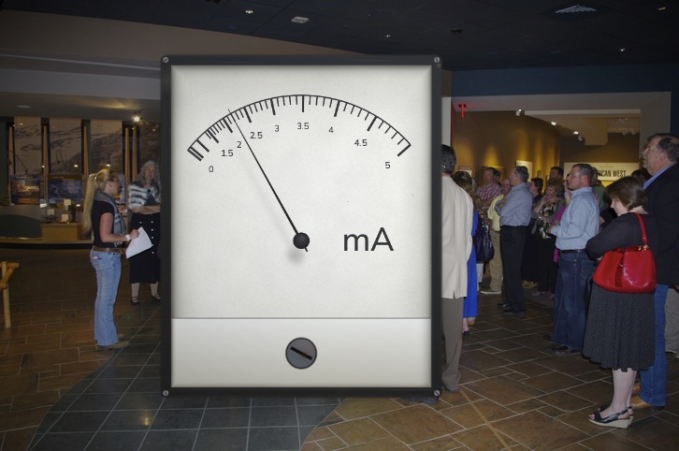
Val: 2.2
